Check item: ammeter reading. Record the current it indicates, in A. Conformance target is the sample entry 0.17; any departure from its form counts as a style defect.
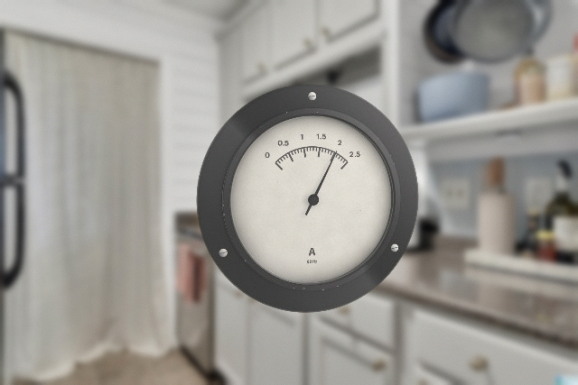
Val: 2
